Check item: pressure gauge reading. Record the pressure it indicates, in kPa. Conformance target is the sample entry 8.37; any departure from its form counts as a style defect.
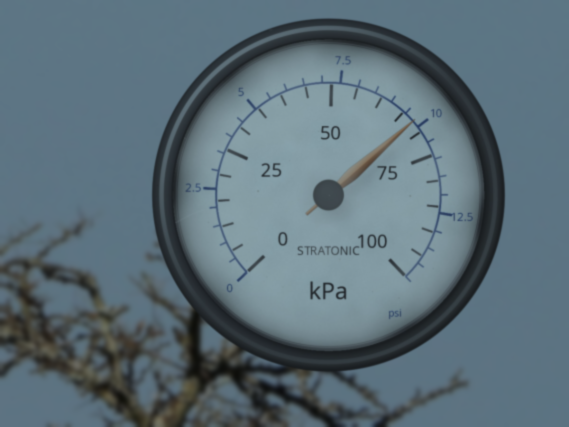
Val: 67.5
